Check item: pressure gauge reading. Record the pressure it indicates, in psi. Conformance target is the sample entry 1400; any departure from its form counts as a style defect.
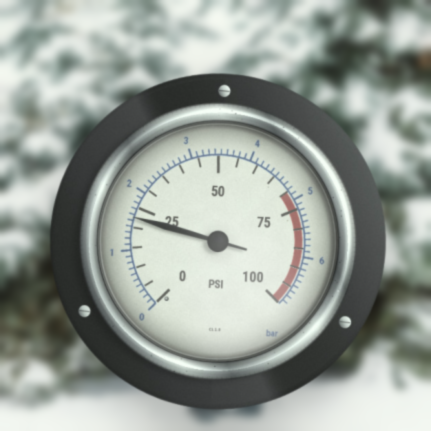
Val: 22.5
